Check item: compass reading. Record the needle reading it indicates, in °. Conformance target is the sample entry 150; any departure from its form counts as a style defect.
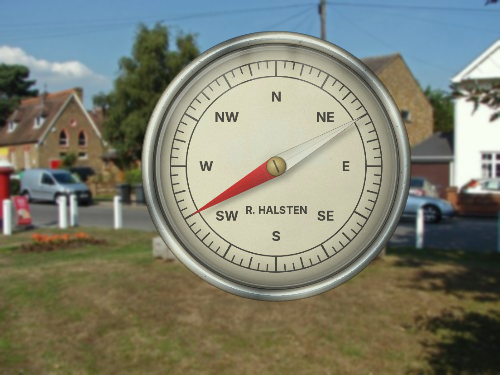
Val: 240
